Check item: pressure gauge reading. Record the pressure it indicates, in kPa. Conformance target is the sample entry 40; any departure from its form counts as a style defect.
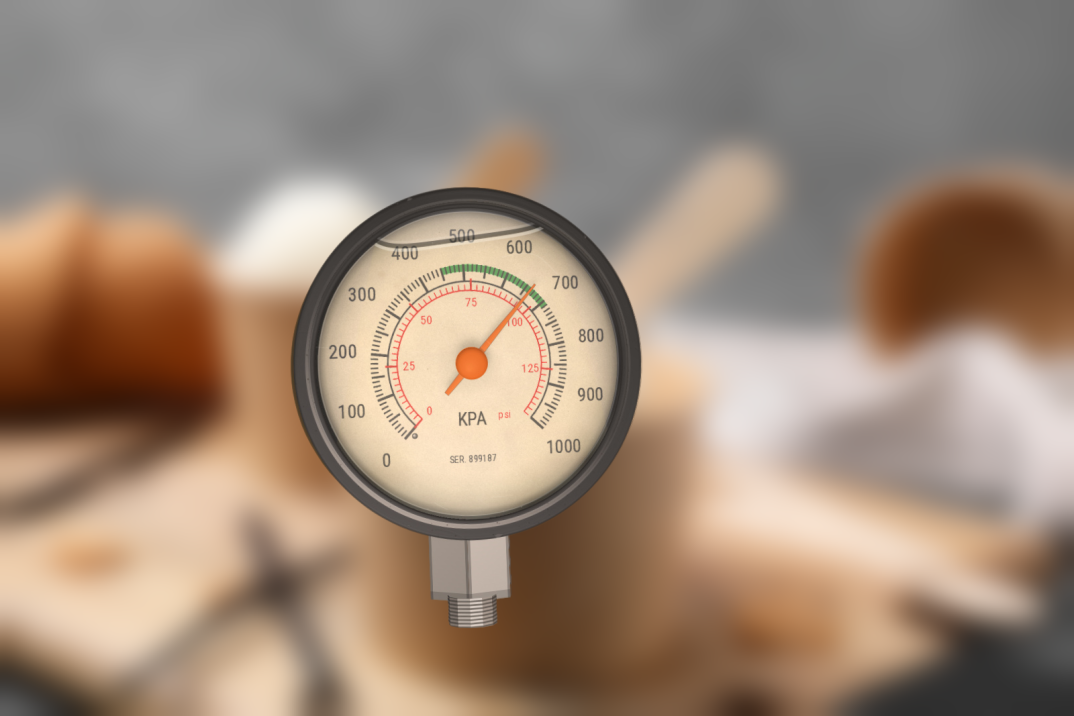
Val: 660
